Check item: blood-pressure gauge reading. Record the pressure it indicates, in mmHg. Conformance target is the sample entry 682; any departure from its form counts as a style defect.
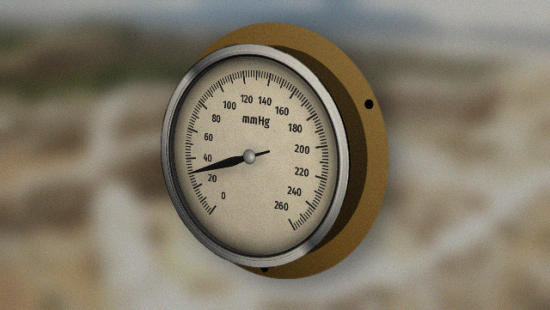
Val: 30
